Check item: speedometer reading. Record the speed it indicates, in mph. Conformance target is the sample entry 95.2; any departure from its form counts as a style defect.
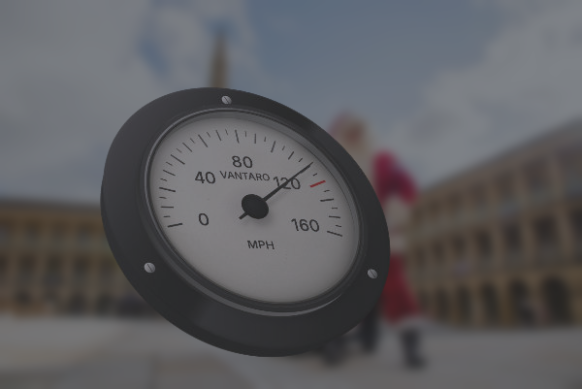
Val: 120
